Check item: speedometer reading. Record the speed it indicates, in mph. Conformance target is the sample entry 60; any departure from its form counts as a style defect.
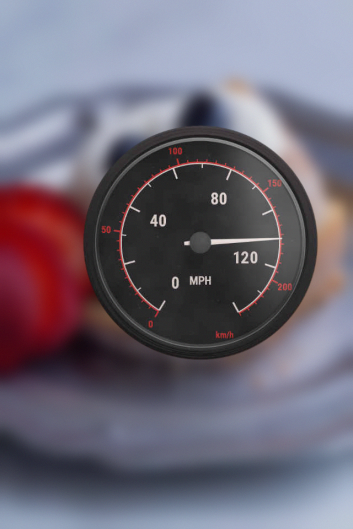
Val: 110
